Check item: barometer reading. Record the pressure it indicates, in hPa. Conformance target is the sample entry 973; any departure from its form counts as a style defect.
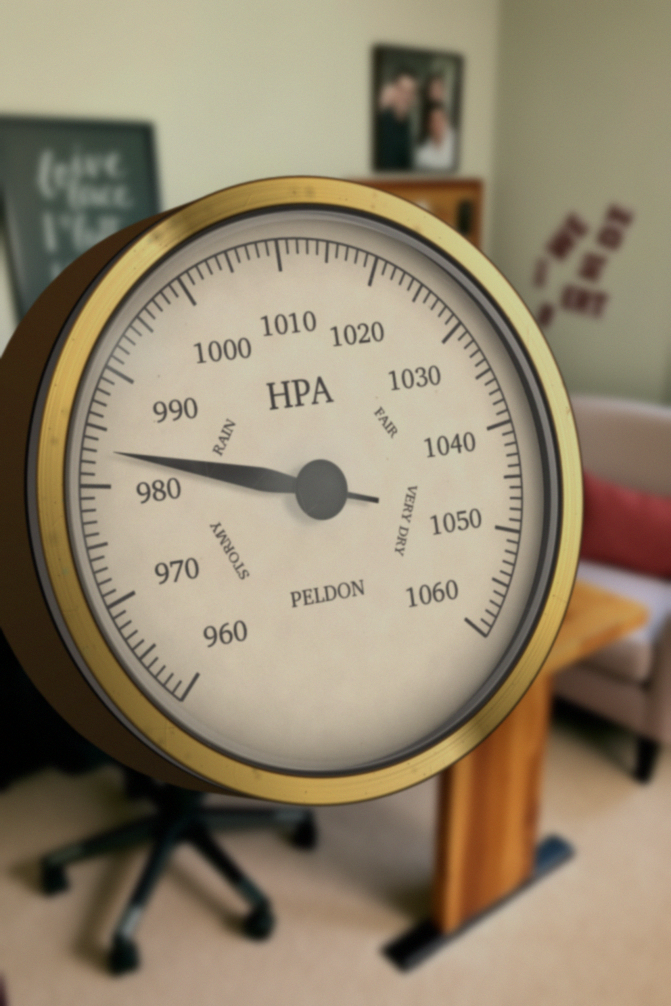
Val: 983
